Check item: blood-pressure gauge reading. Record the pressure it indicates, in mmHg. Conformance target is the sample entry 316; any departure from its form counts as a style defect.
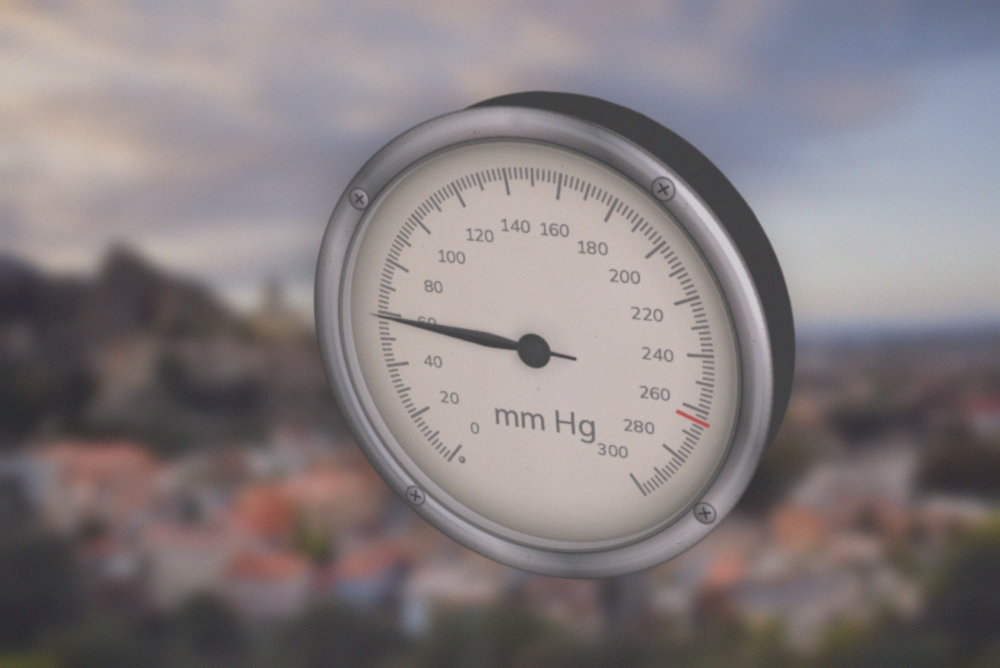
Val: 60
